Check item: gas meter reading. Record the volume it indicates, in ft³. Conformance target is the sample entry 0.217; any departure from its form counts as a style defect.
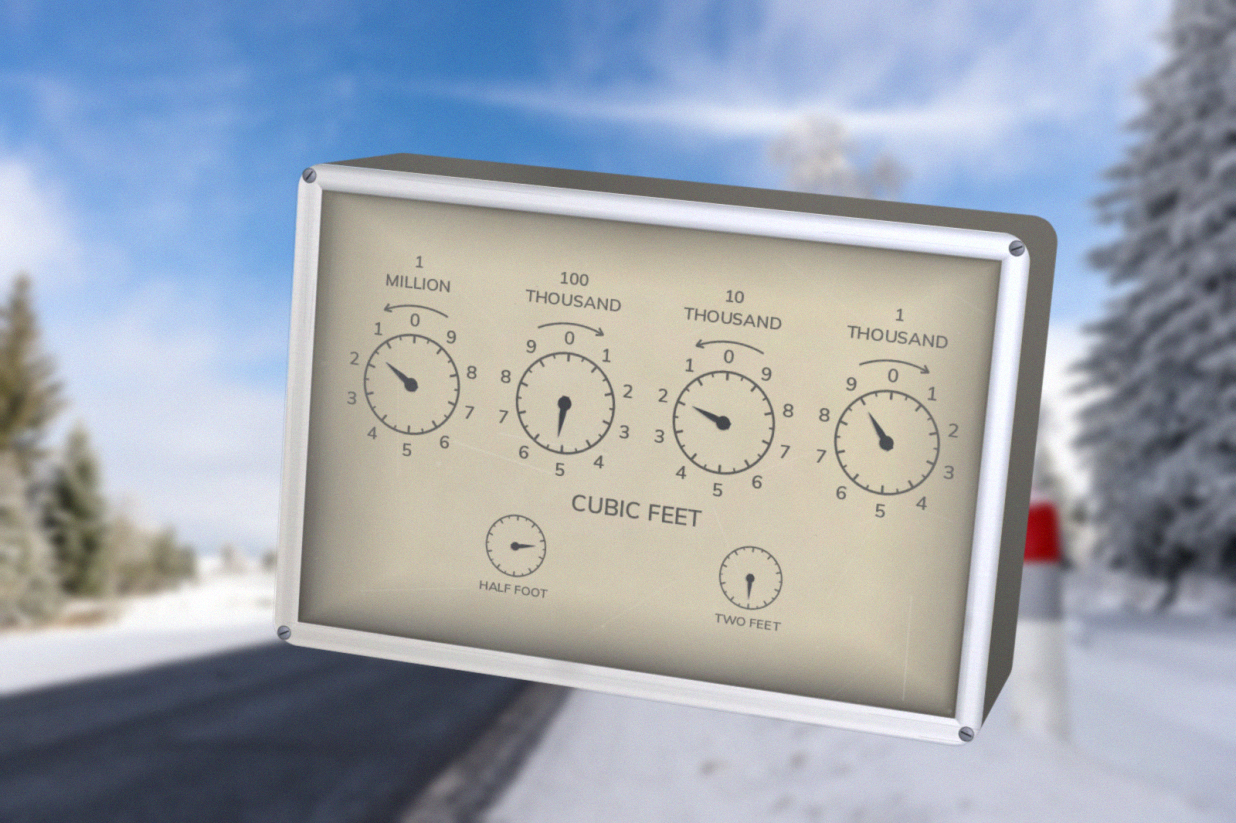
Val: 151900
